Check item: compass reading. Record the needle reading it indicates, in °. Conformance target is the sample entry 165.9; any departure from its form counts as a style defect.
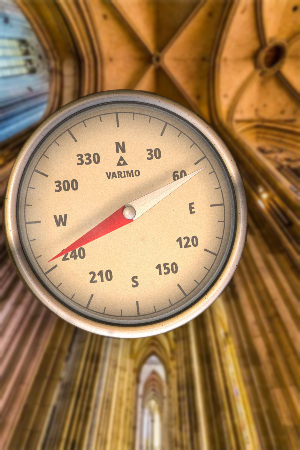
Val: 245
